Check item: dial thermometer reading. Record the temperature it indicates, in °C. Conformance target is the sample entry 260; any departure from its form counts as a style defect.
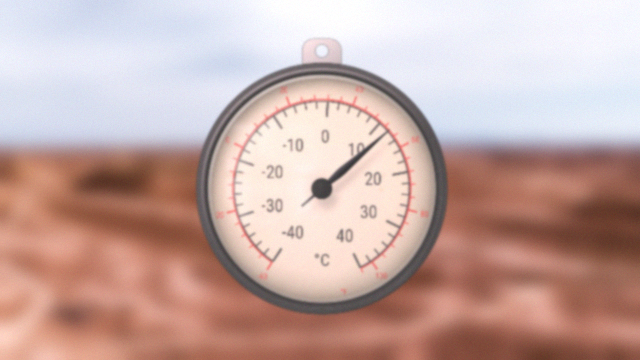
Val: 12
